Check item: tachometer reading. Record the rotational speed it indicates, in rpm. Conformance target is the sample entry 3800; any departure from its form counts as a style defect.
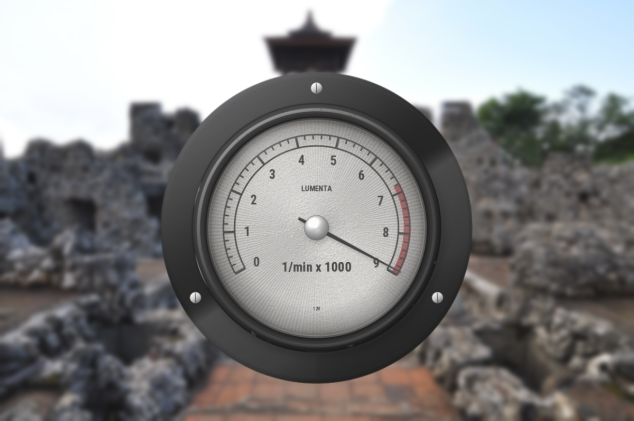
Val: 8900
